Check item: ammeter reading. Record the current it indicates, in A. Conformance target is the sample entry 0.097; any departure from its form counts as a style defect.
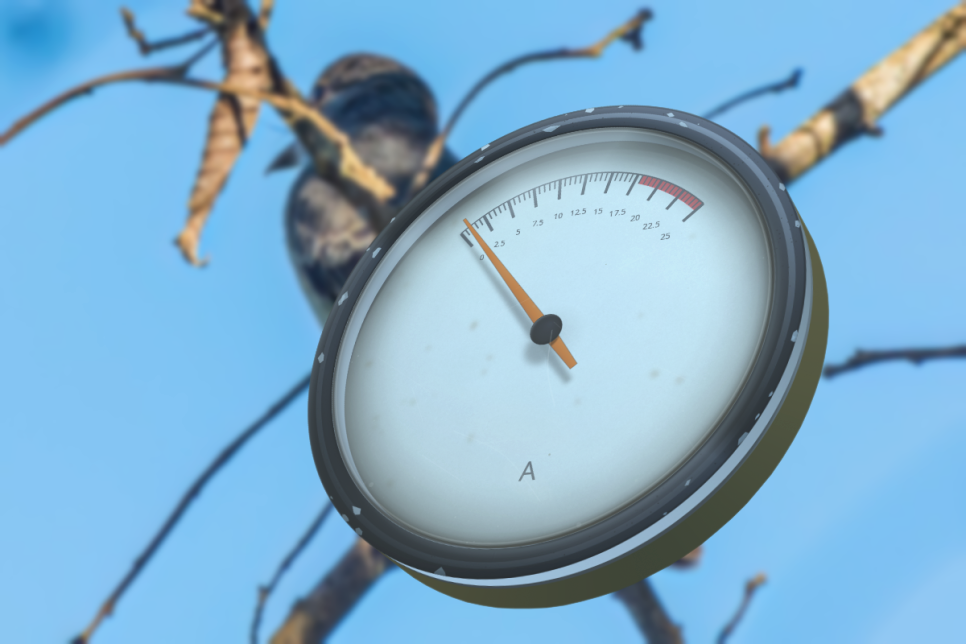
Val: 1
